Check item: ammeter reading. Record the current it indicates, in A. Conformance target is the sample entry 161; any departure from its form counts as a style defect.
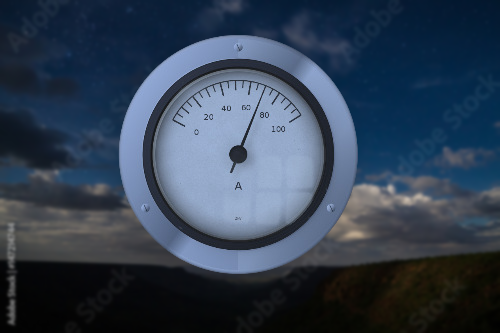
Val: 70
